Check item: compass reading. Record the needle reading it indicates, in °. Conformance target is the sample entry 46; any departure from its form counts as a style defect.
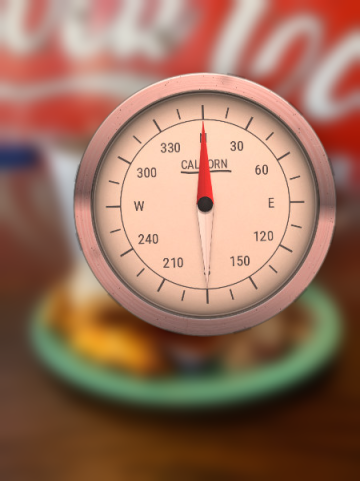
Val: 0
